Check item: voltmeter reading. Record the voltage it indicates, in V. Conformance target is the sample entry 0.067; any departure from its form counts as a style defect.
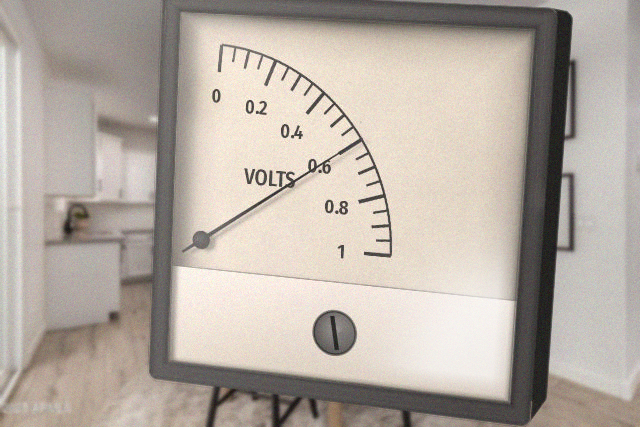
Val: 0.6
